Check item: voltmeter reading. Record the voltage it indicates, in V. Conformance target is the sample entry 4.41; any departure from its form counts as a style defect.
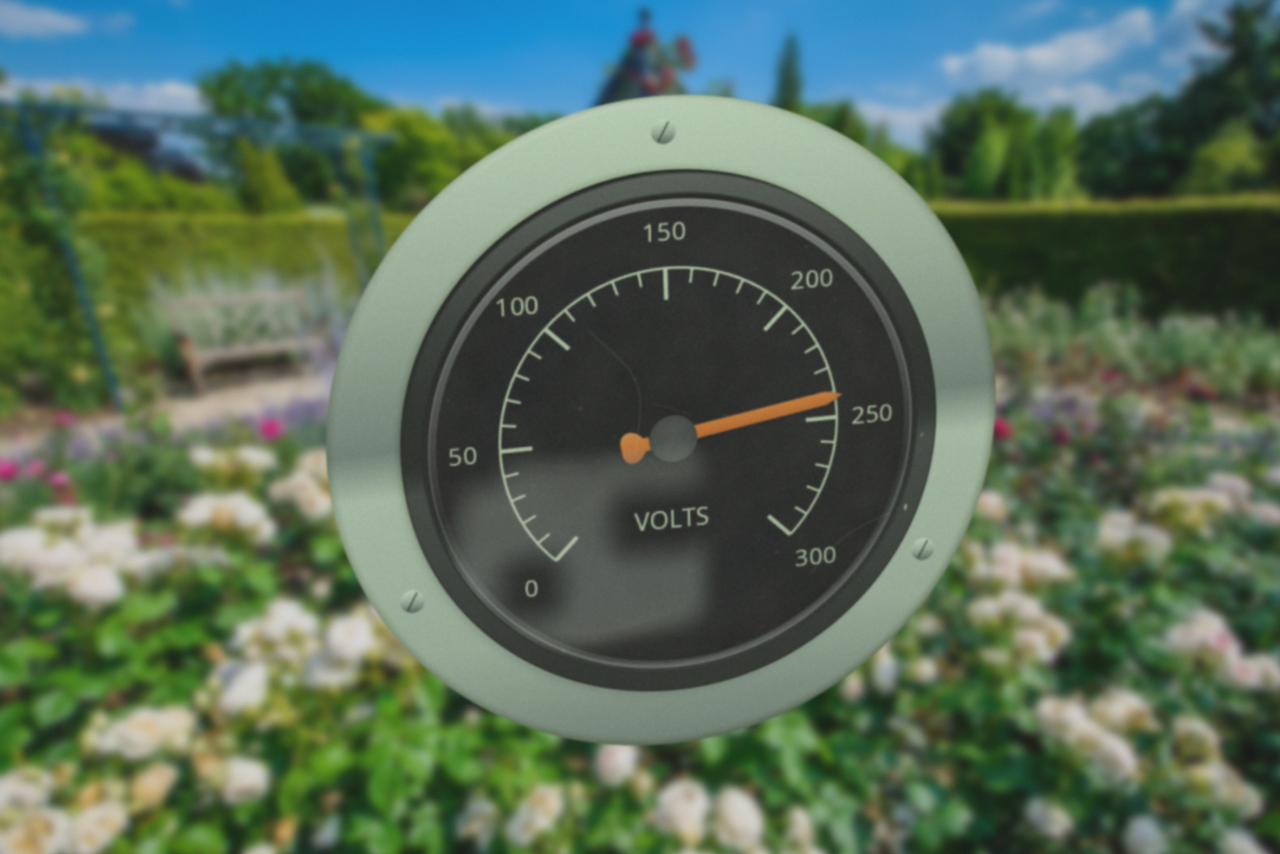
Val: 240
